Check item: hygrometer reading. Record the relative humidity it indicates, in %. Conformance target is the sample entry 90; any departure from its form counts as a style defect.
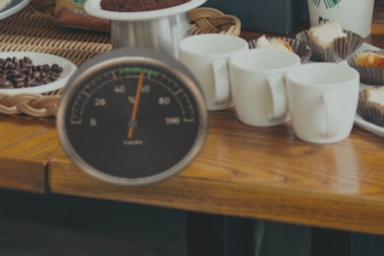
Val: 56
